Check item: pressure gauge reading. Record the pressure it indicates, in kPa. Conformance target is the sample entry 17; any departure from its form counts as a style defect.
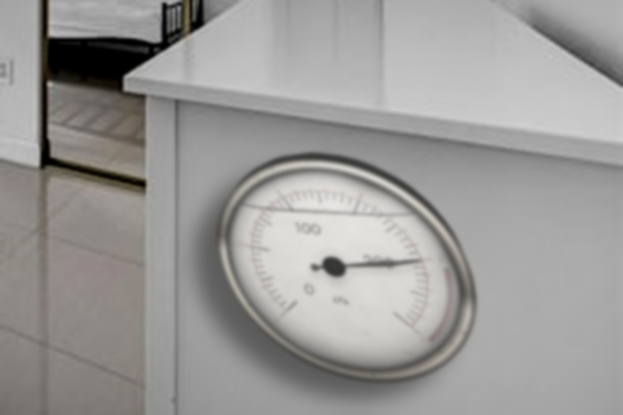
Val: 200
